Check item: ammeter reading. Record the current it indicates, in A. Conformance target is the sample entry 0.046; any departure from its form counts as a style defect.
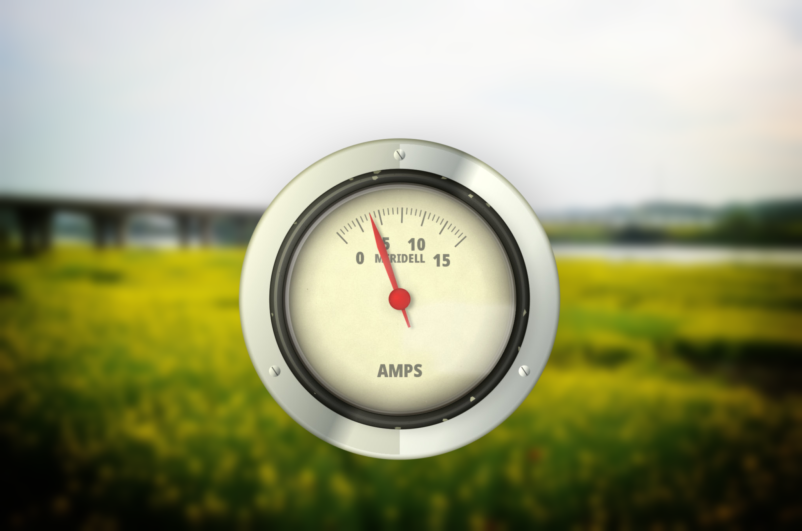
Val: 4
